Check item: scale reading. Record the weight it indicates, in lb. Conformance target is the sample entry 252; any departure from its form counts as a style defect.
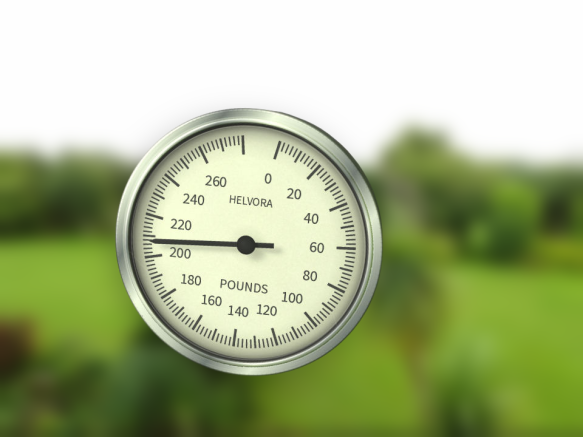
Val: 208
